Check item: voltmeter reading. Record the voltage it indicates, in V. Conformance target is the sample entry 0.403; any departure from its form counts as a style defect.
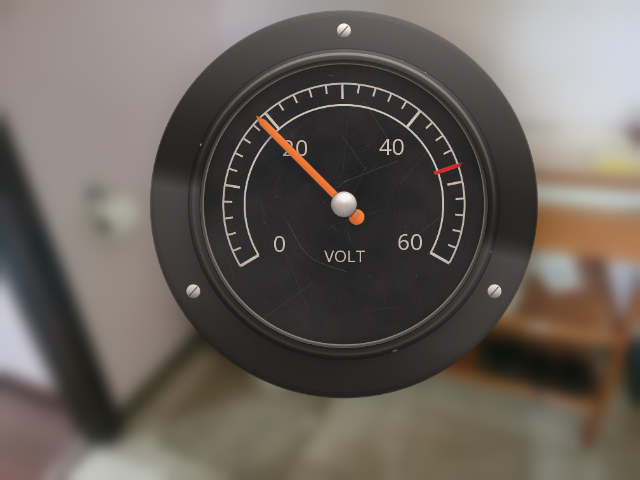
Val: 19
